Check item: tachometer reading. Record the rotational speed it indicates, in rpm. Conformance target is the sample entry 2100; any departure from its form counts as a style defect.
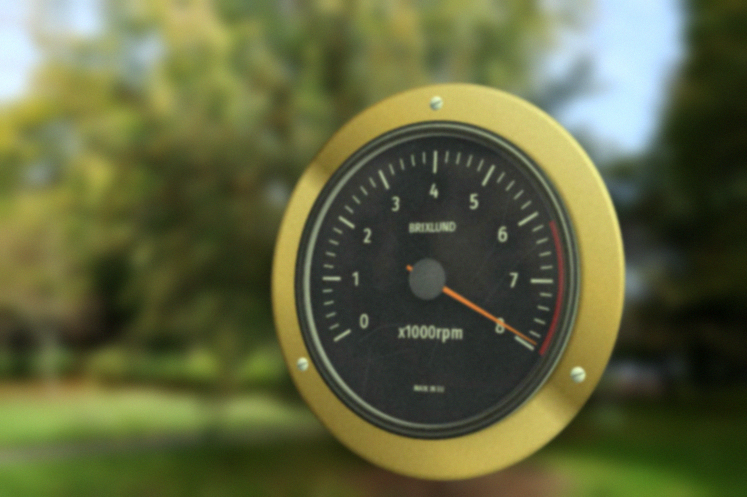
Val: 7900
